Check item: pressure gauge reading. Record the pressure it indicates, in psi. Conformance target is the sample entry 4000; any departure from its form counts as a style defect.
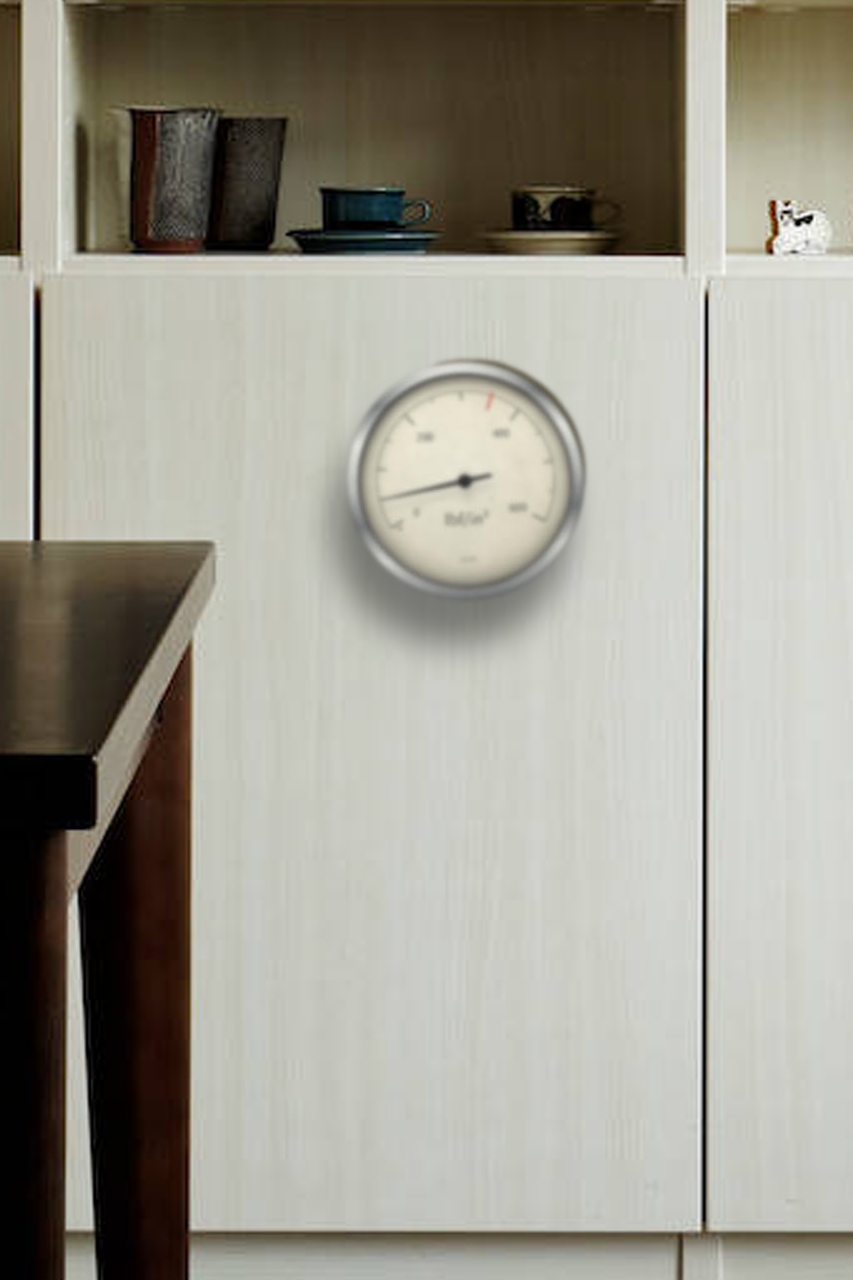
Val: 50
